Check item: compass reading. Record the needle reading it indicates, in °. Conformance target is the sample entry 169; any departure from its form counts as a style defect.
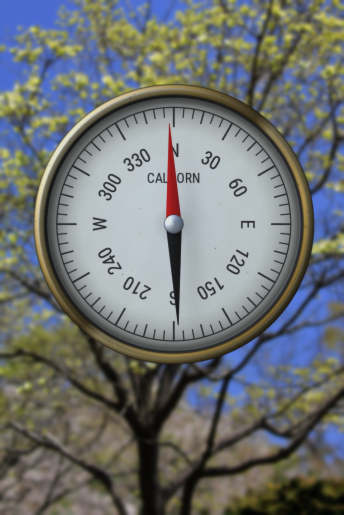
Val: 357.5
